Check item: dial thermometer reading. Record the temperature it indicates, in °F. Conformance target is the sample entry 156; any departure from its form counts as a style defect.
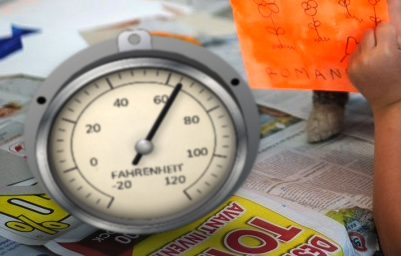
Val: 64
